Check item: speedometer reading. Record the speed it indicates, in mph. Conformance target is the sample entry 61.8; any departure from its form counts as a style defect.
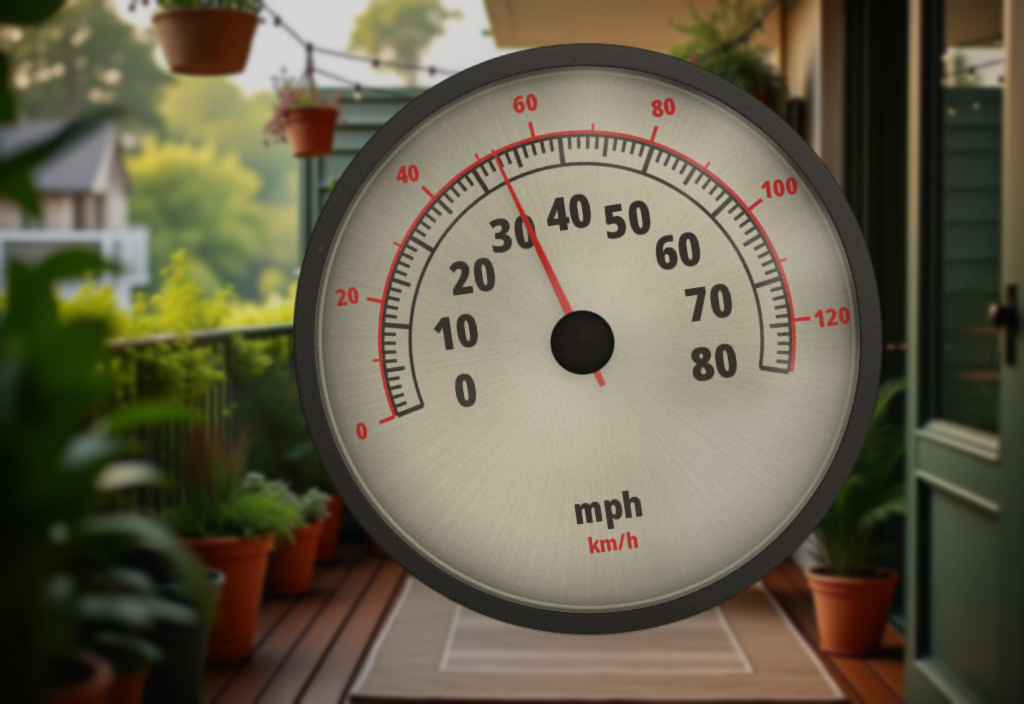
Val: 33
